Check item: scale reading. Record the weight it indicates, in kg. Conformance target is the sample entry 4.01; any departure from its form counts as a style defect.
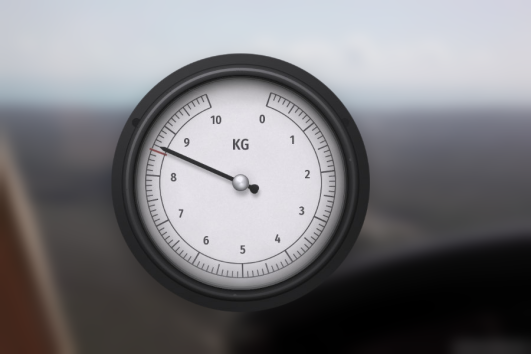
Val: 8.6
